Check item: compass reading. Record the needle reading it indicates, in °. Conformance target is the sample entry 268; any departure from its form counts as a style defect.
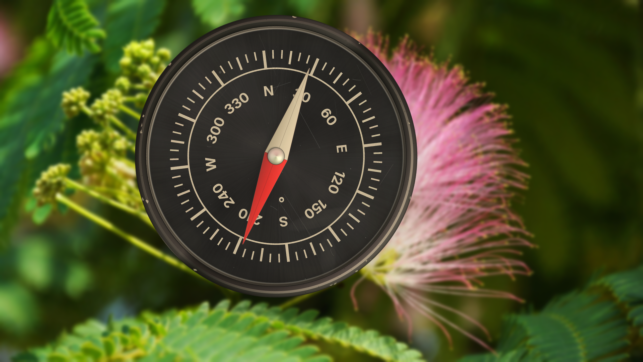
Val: 207.5
